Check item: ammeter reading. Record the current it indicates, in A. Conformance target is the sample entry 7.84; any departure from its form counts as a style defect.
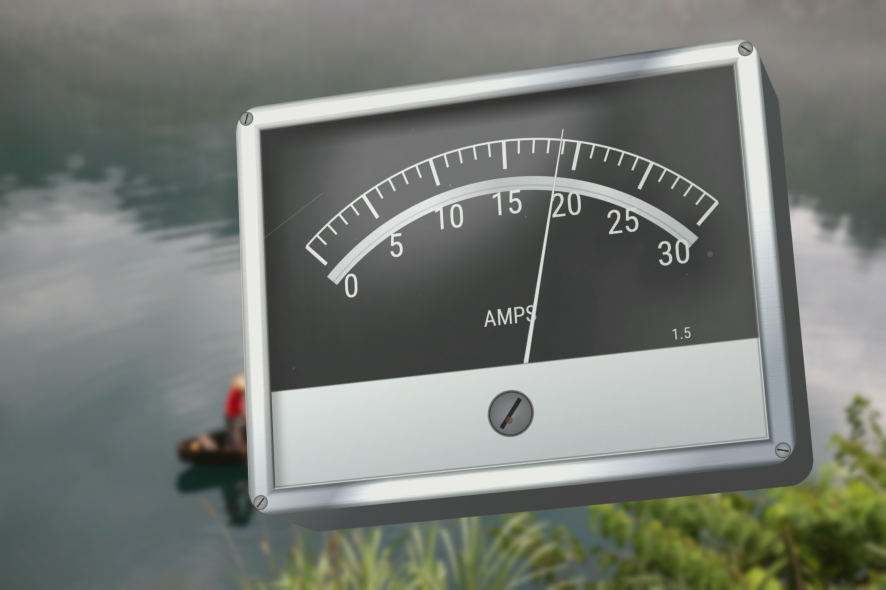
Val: 19
